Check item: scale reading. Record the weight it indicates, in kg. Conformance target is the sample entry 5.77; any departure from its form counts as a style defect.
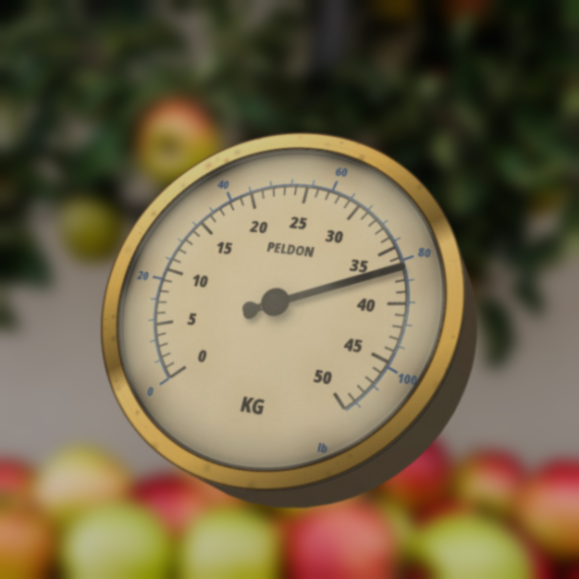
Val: 37
